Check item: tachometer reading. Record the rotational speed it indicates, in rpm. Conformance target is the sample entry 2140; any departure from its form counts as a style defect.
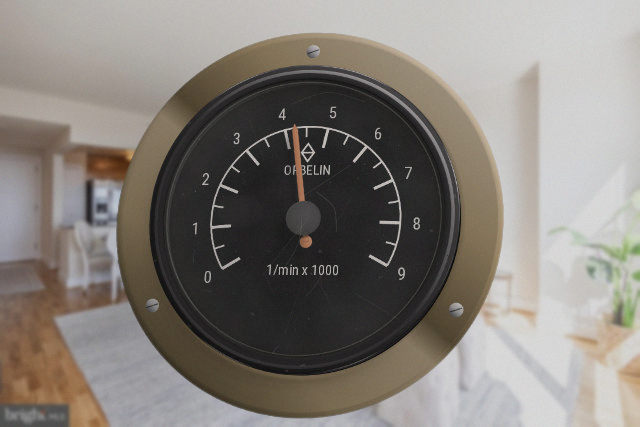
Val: 4250
